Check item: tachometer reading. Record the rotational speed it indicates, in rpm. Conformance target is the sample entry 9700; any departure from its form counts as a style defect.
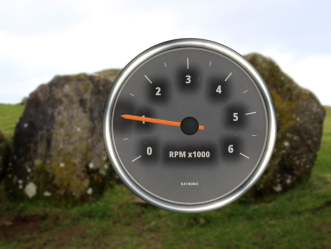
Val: 1000
